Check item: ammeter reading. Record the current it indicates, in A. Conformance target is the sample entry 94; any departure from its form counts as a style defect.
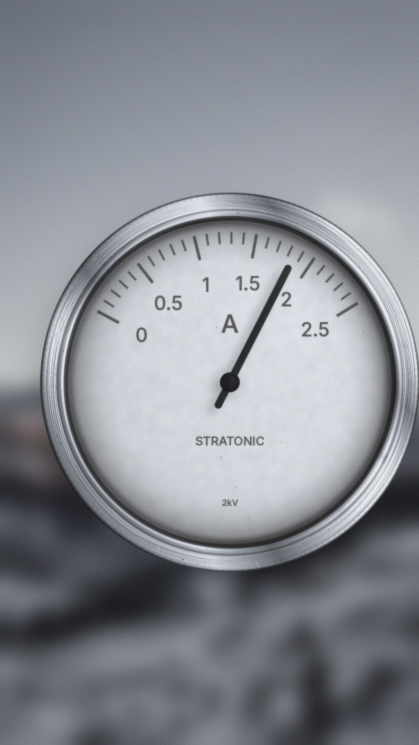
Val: 1.85
